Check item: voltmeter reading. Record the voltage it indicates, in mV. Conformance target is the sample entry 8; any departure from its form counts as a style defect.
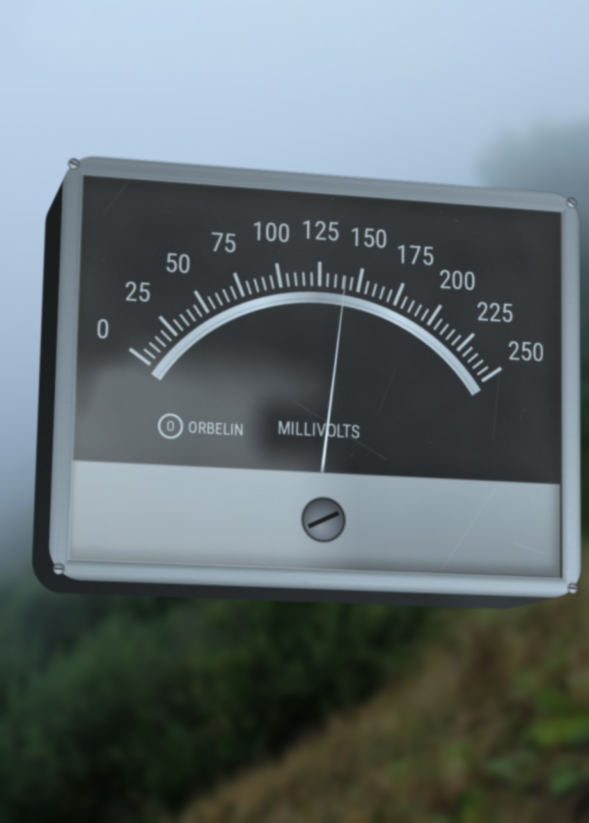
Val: 140
